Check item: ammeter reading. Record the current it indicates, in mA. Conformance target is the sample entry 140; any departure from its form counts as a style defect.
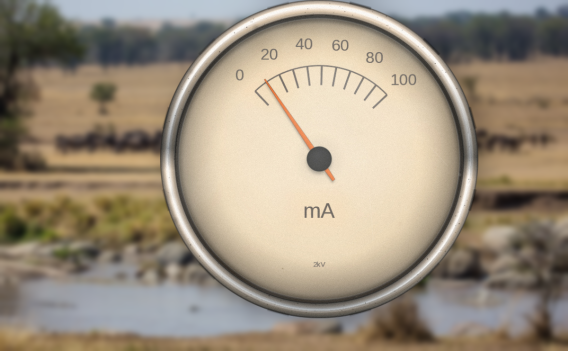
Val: 10
